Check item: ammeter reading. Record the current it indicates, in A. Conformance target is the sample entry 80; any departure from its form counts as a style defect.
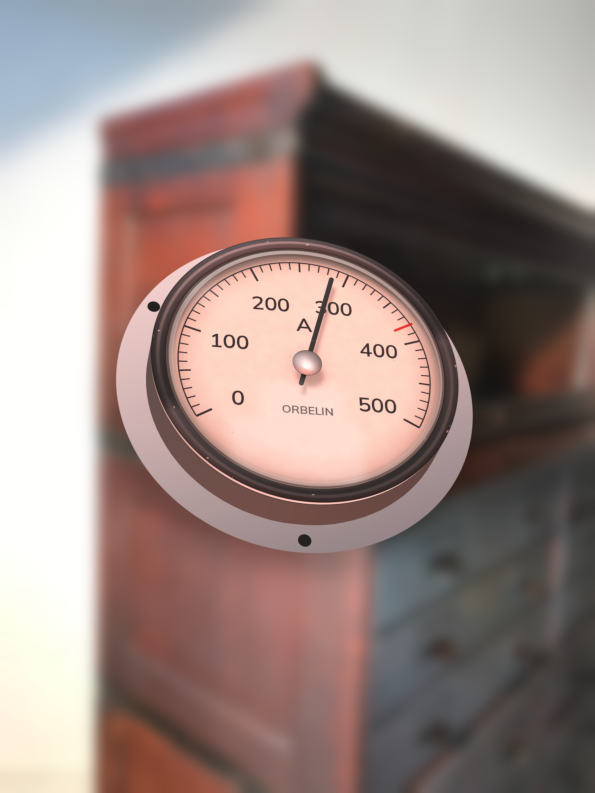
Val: 285
